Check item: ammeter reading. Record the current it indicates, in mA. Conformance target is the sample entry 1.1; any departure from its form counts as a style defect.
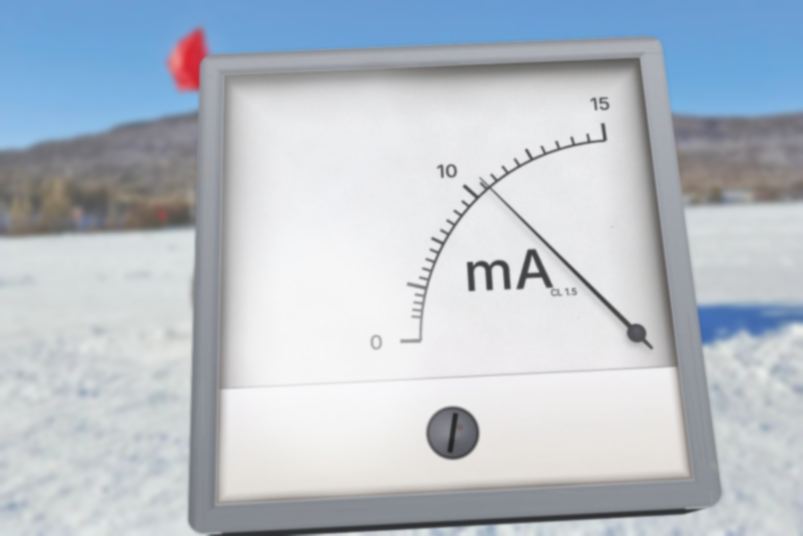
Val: 10.5
